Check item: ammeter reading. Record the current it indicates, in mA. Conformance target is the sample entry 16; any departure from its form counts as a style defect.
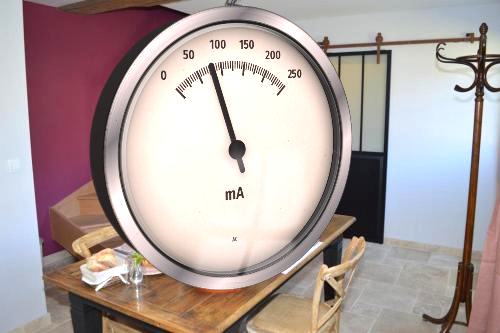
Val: 75
